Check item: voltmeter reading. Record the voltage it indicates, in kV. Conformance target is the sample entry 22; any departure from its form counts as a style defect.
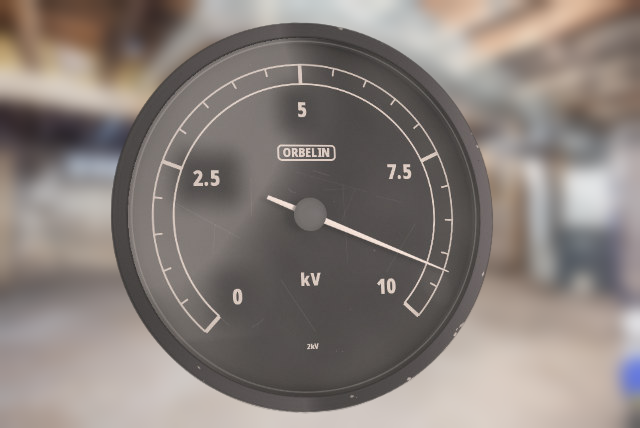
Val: 9.25
